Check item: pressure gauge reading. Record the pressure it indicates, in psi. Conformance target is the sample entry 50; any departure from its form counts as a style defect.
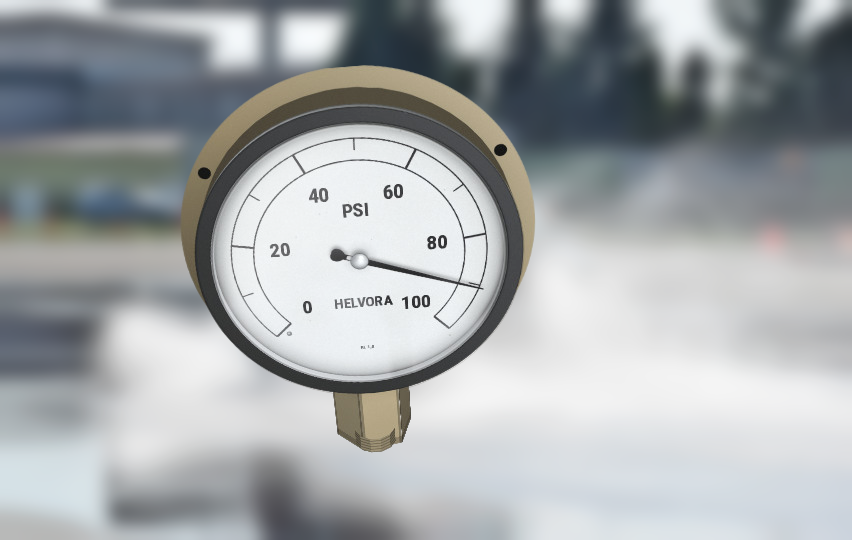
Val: 90
